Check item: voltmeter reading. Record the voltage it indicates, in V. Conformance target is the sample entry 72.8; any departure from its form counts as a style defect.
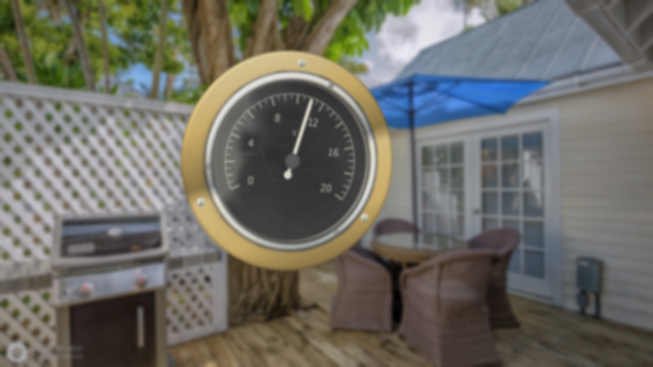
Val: 11
